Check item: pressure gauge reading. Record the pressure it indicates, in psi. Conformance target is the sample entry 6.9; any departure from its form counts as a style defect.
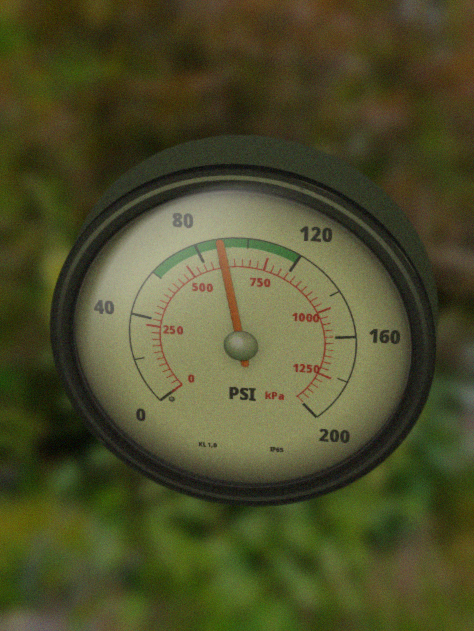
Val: 90
